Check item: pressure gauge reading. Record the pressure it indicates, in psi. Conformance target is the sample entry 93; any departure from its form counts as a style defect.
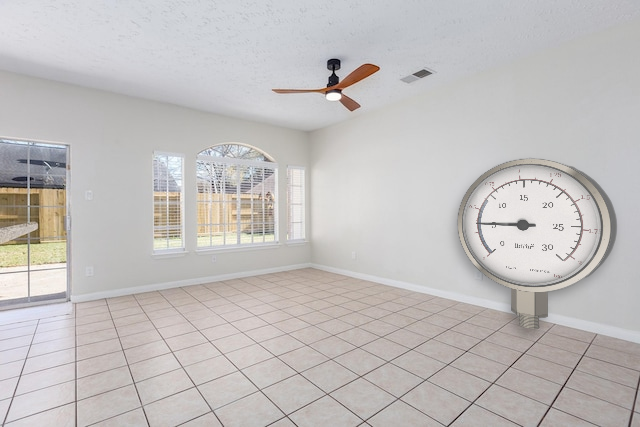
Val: 5
